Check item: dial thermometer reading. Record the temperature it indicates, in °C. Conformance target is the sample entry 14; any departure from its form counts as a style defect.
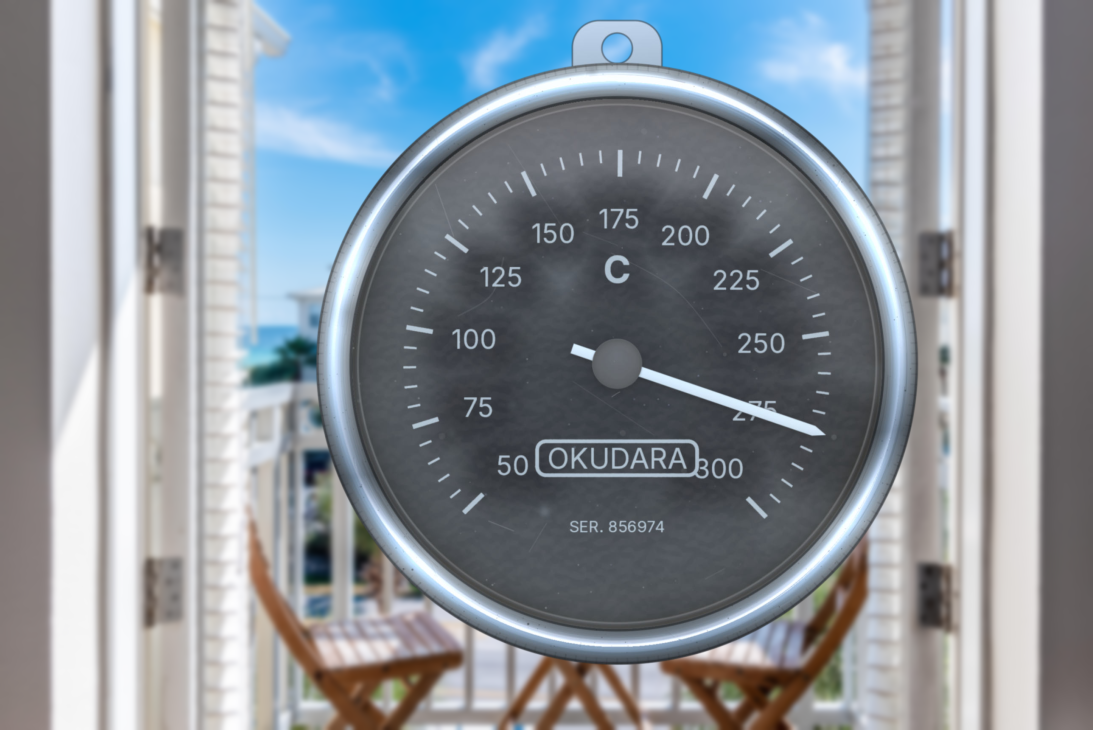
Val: 275
